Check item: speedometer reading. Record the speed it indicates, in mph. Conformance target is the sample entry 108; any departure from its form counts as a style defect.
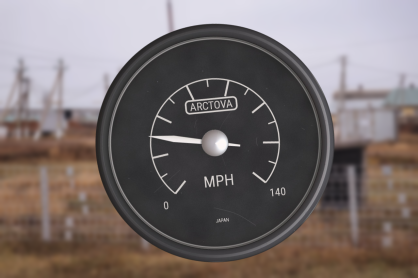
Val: 30
